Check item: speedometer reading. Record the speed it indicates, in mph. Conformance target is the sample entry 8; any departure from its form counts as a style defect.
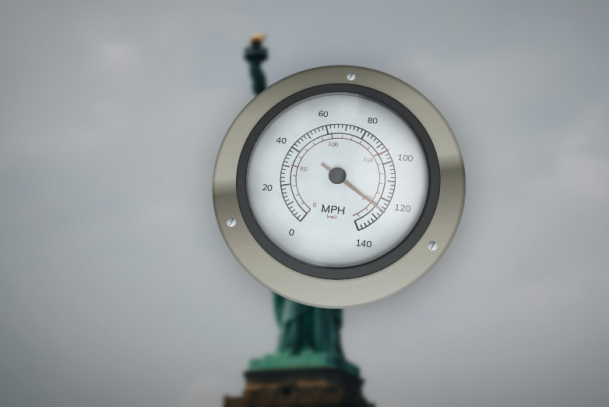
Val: 126
